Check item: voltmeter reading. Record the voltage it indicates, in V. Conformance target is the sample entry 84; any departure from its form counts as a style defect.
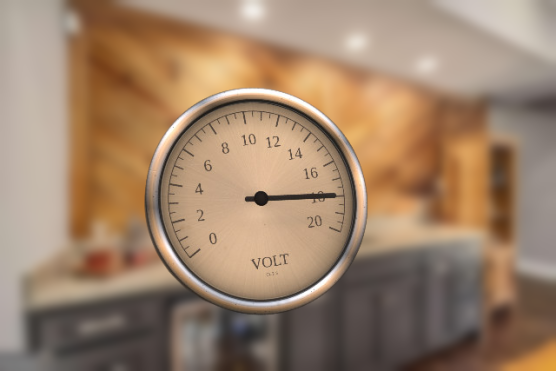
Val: 18
